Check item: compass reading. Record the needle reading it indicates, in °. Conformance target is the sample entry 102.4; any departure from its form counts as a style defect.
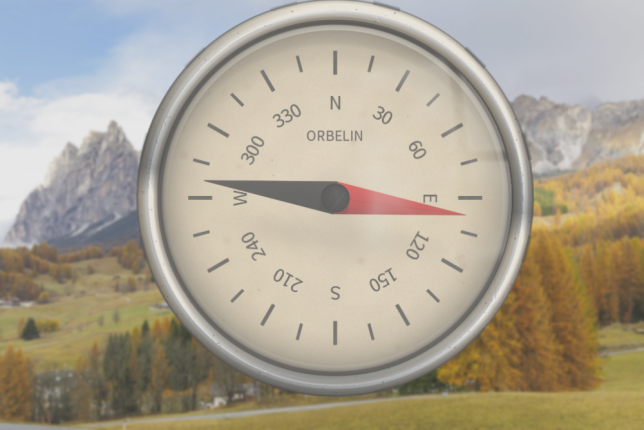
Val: 97.5
